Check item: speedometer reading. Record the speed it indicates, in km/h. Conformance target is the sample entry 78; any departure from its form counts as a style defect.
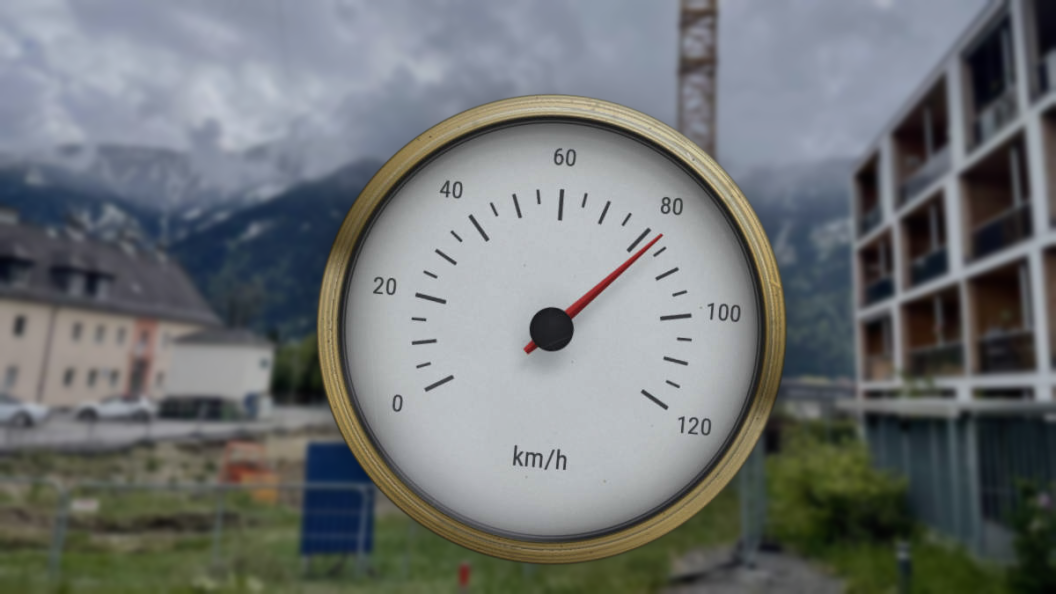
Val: 82.5
